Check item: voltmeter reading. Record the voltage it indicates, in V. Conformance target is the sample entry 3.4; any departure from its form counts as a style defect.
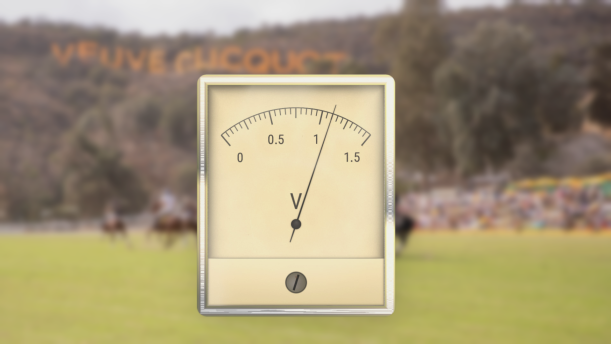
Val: 1.1
